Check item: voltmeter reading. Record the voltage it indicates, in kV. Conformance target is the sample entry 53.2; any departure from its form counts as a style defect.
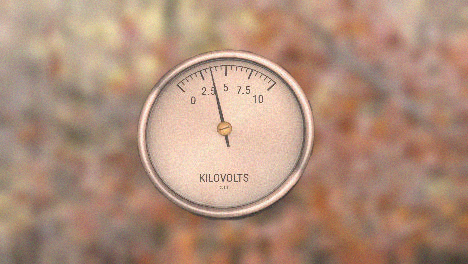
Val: 3.5
